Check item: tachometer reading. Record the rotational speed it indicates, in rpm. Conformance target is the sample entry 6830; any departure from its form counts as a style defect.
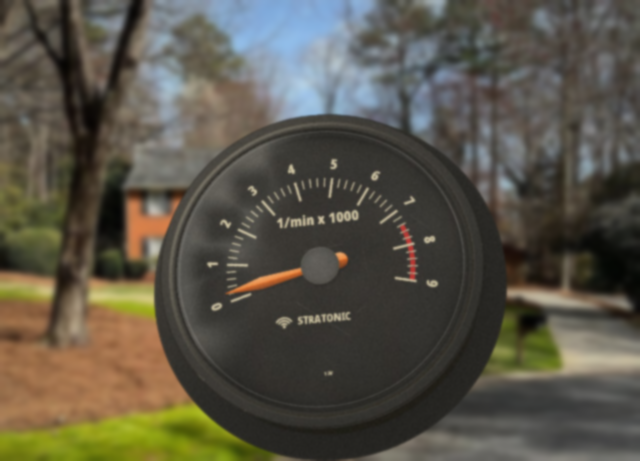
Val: 200
